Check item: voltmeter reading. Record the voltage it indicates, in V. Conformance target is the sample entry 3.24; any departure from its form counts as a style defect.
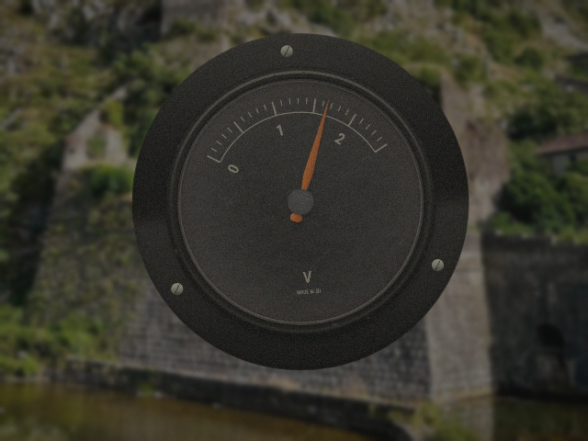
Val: 1.65
